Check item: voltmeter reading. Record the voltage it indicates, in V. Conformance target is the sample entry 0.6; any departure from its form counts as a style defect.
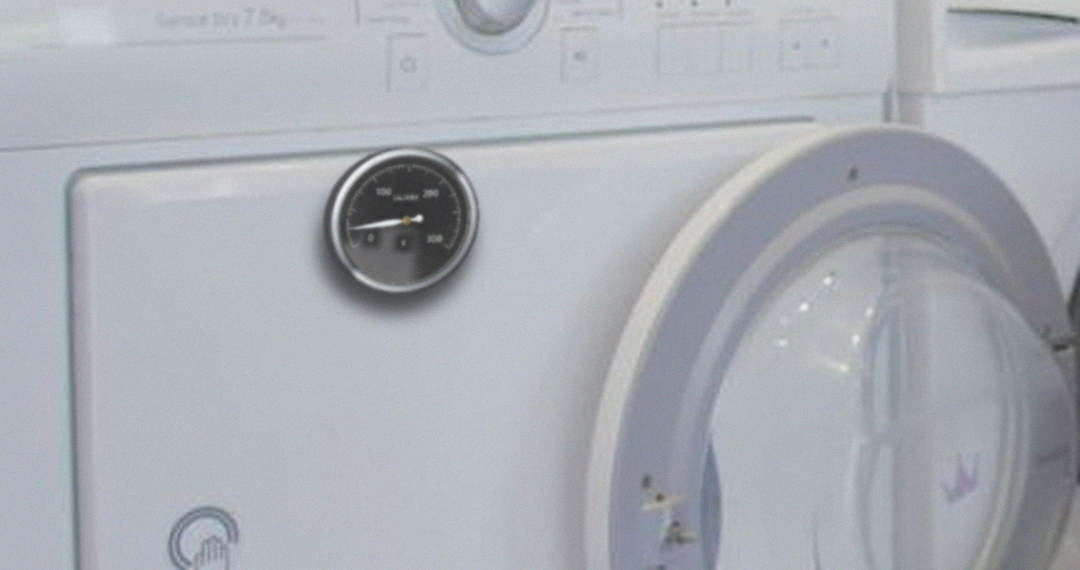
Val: 25
